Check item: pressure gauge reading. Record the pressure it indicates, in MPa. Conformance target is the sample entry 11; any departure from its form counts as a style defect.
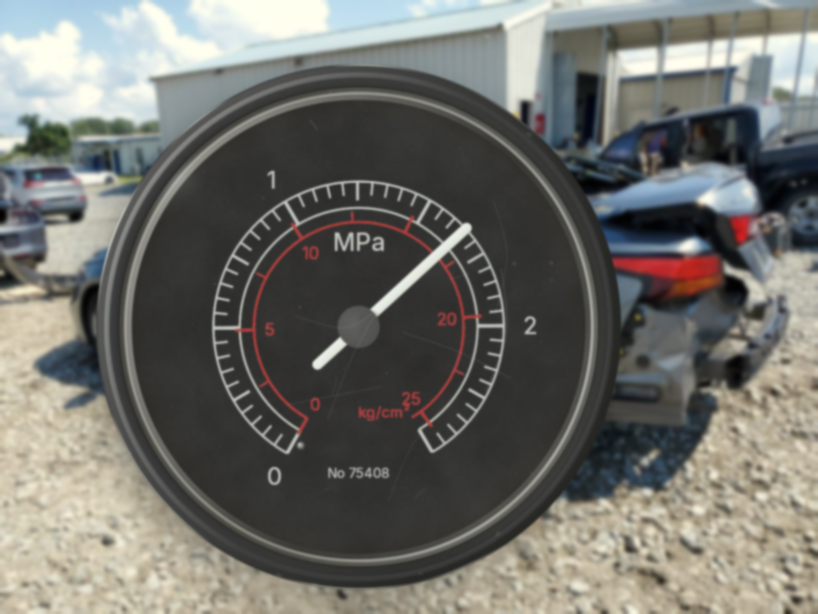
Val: 1.65
